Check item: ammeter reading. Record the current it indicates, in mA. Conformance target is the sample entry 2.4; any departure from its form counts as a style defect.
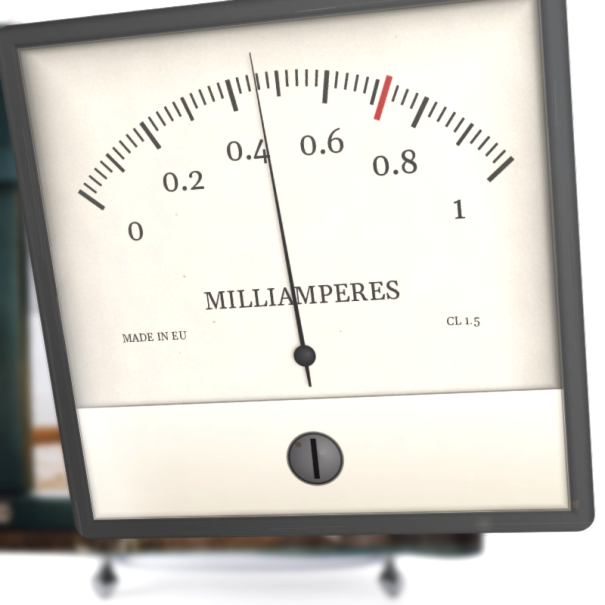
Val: 0.46
